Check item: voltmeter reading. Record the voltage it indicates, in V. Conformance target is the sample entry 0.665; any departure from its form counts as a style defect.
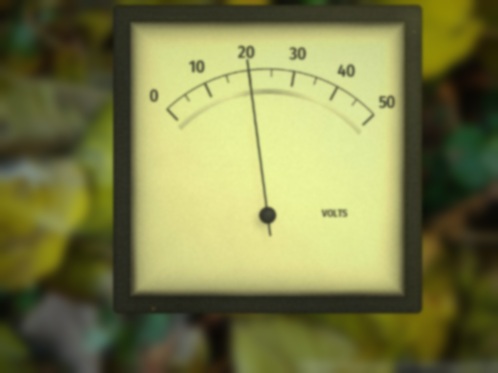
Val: 20
